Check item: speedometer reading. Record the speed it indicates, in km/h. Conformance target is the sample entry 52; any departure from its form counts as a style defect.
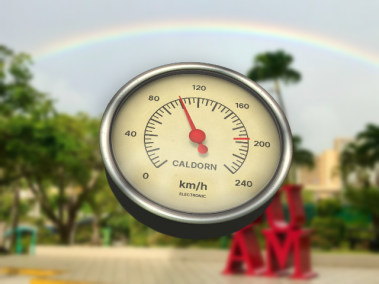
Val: 100
